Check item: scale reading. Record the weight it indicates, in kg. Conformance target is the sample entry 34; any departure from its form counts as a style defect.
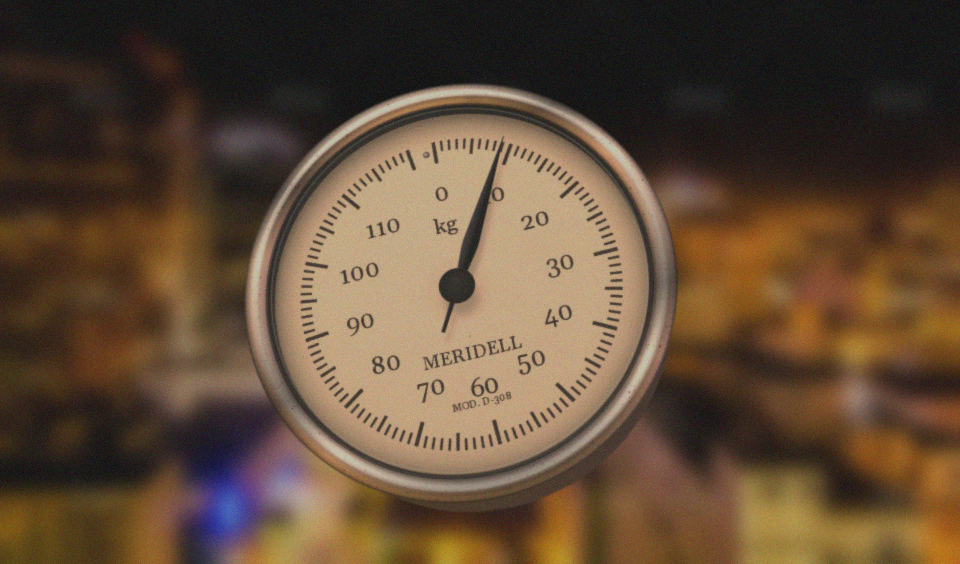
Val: 9
